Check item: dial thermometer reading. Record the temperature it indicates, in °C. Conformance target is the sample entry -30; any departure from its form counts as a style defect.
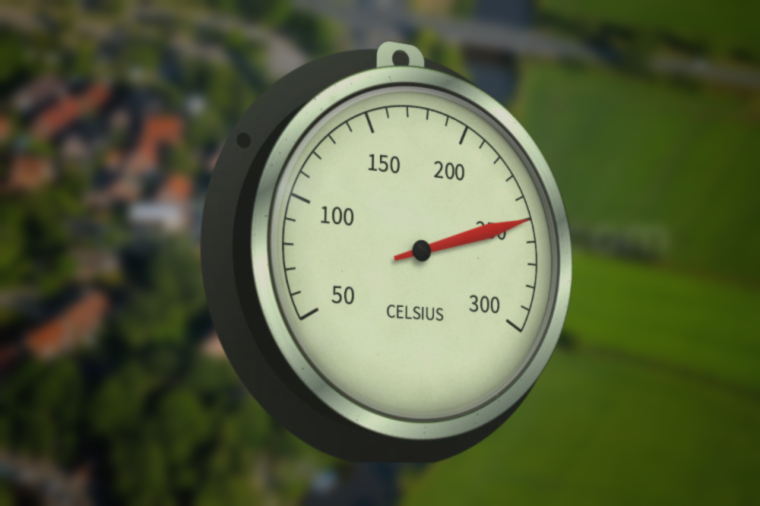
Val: 250
